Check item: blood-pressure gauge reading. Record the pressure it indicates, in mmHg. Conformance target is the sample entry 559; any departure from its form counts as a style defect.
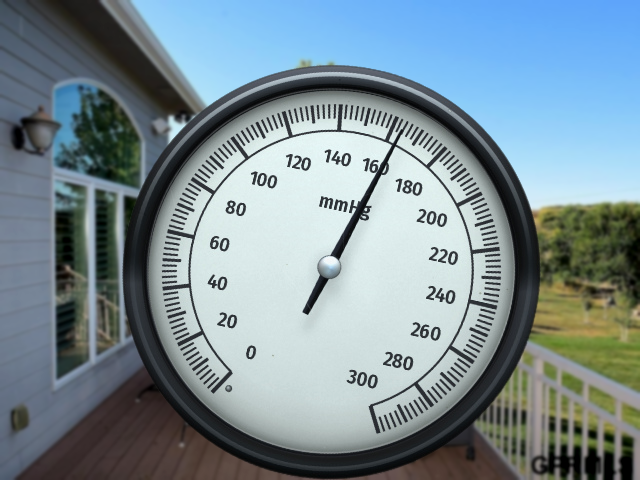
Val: 164
